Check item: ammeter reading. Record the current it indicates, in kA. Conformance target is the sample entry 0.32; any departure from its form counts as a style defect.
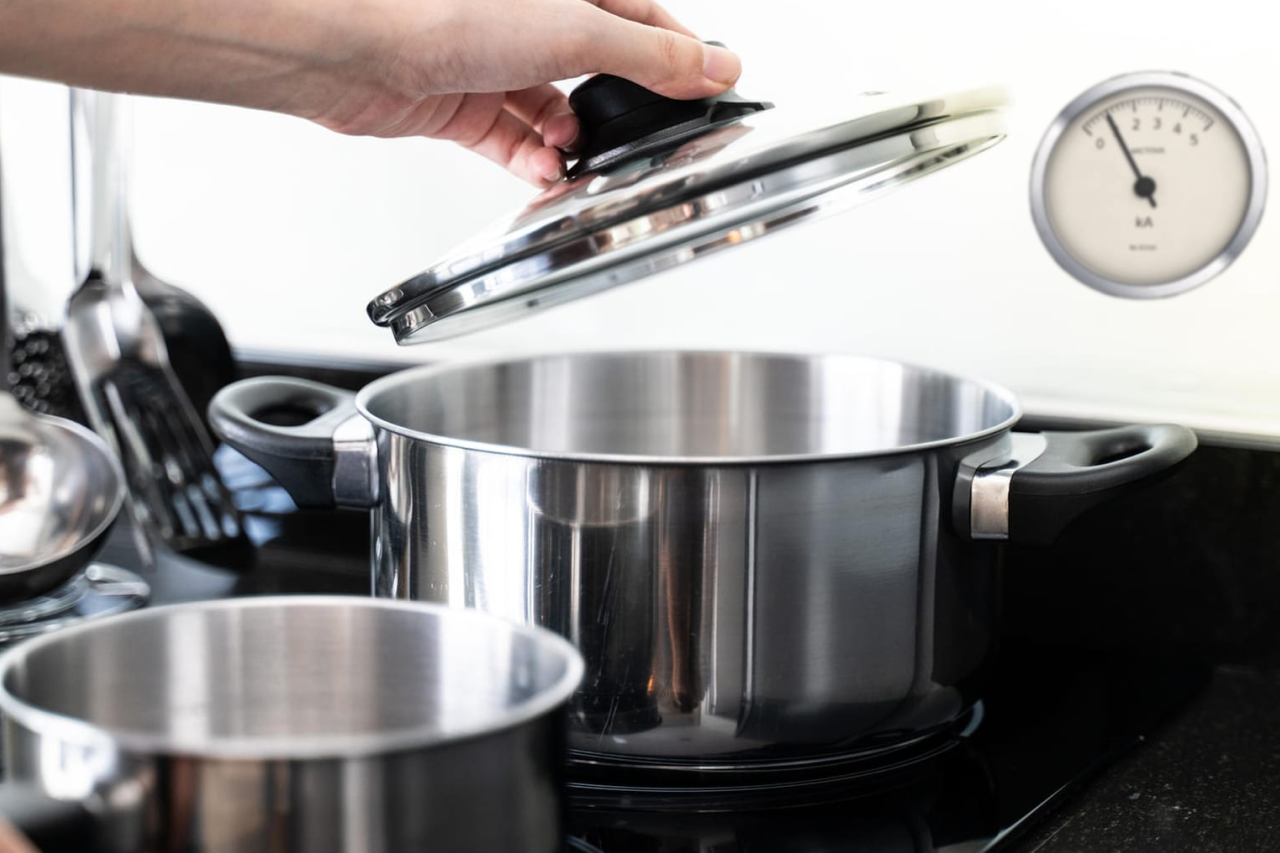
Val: 1
